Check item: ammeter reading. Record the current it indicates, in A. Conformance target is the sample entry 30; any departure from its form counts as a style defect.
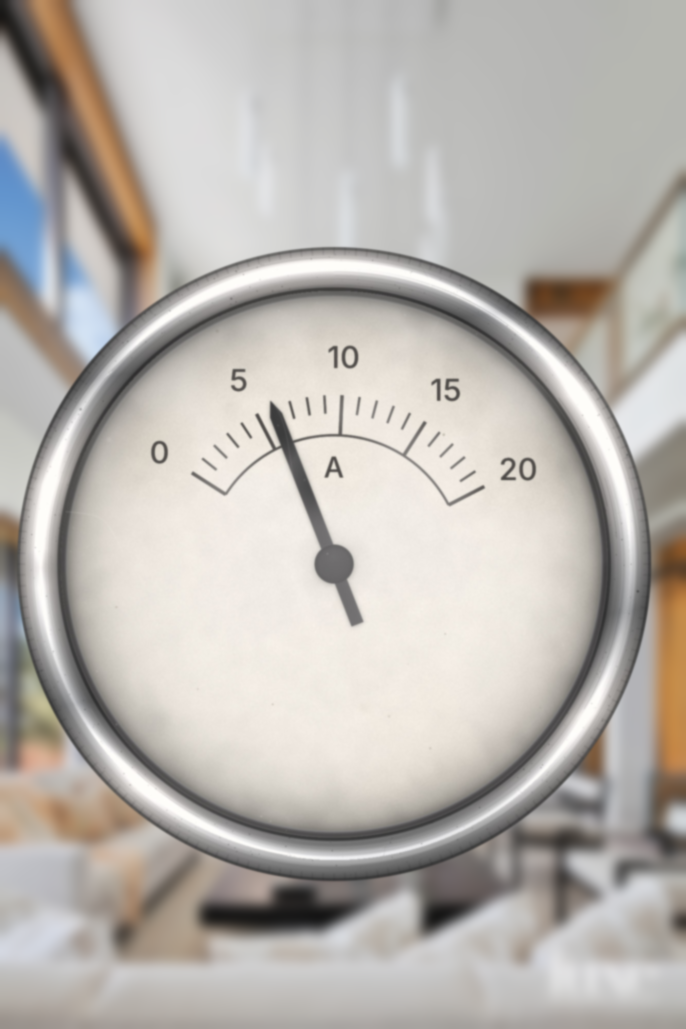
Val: 6
